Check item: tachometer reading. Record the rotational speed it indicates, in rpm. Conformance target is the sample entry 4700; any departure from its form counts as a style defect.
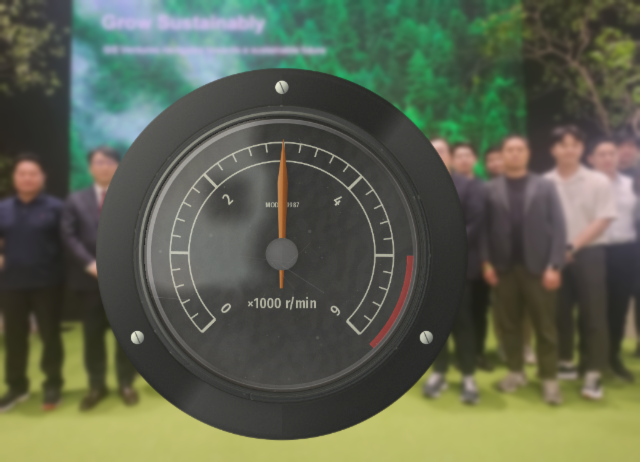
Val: 3000
